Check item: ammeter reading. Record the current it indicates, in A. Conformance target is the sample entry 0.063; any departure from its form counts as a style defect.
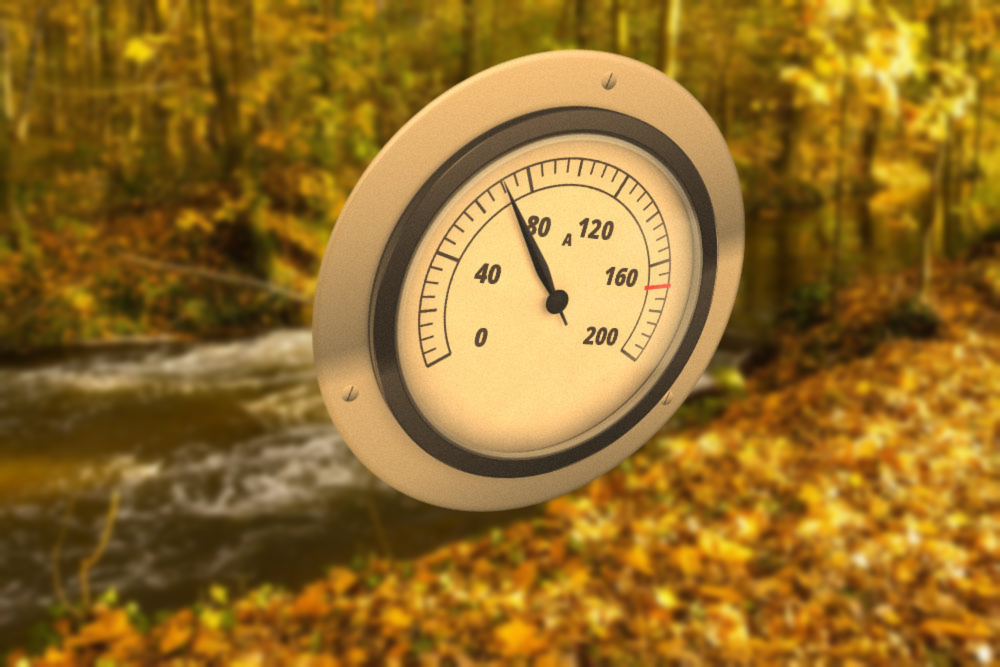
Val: 70
